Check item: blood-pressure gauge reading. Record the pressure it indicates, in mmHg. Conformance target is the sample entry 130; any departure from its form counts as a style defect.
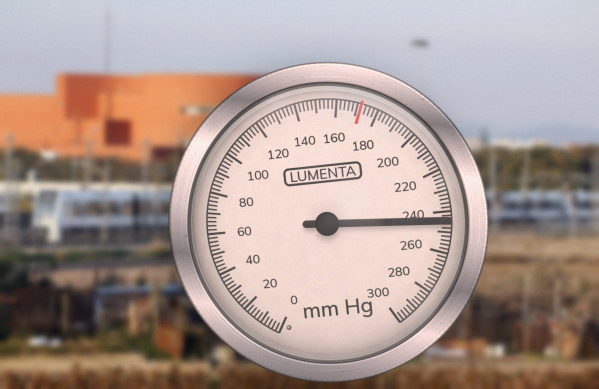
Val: 244
